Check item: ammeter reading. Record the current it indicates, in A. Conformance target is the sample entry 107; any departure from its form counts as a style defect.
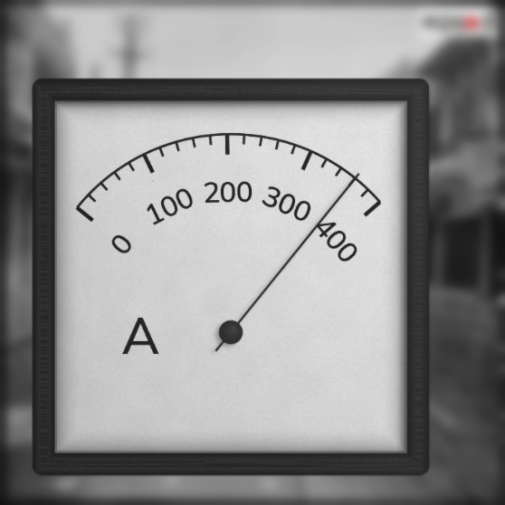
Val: 360
